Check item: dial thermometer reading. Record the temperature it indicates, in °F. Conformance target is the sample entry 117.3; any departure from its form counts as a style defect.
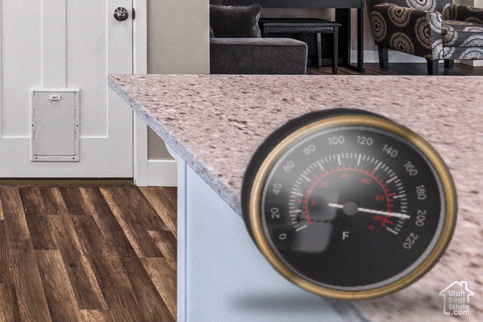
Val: 200
